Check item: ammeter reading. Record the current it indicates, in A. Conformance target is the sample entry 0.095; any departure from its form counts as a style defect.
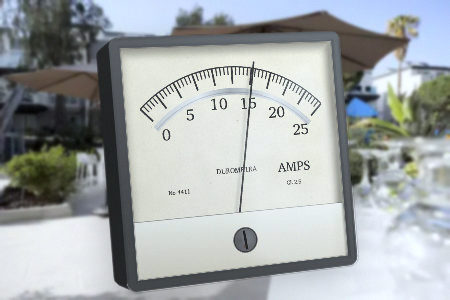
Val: 15
